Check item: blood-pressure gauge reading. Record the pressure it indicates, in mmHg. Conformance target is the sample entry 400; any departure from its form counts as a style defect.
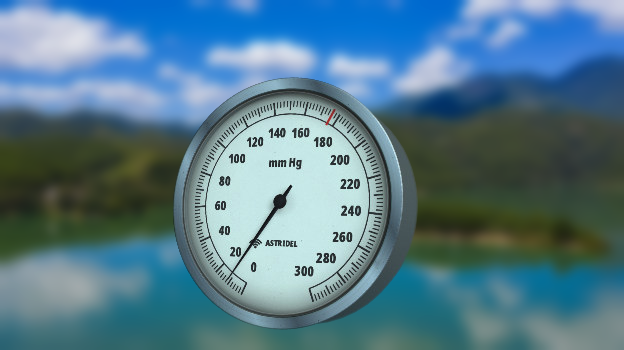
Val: 10
